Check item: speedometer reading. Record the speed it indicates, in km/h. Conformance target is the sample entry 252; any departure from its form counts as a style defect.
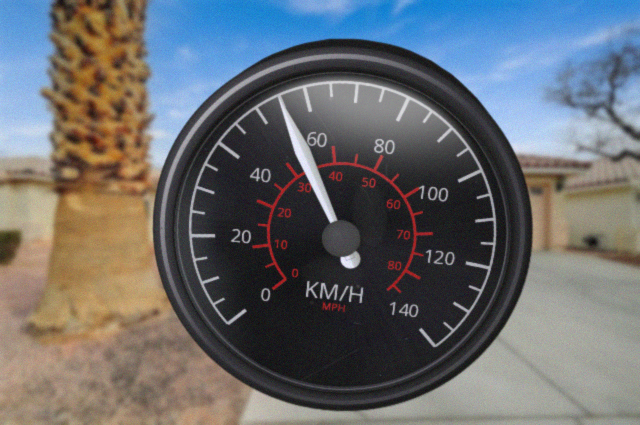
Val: 55
